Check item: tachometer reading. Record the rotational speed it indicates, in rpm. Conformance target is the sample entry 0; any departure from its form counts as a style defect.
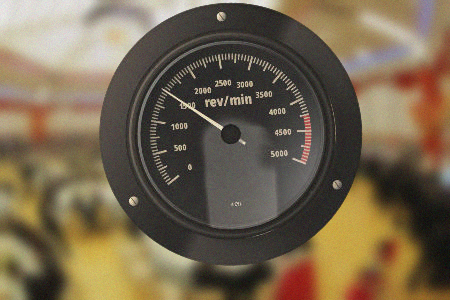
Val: 1500
